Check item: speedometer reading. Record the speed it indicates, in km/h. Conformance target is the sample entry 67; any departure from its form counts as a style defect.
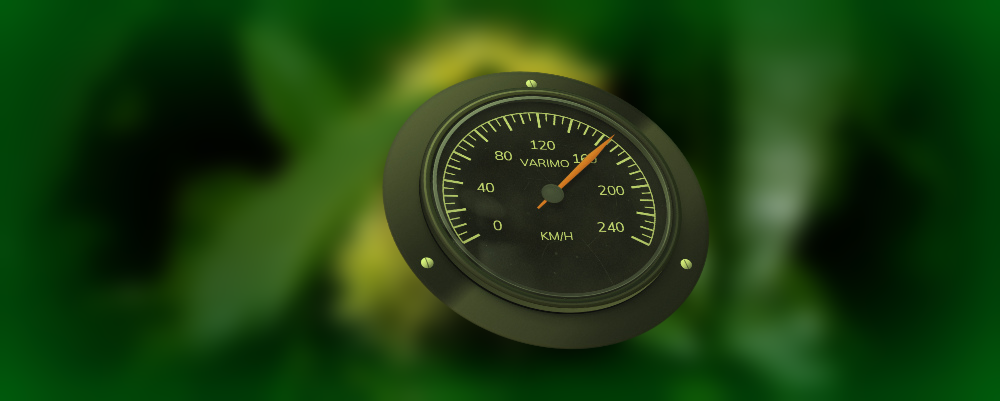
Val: 165
